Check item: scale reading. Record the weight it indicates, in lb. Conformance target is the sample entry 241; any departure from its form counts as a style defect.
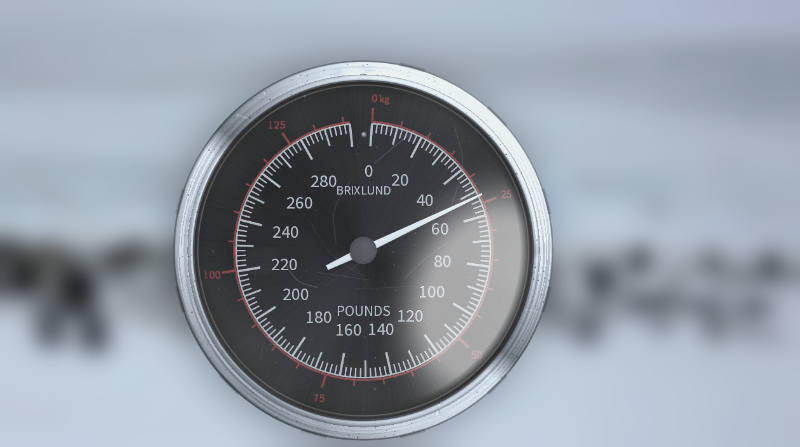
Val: 52
